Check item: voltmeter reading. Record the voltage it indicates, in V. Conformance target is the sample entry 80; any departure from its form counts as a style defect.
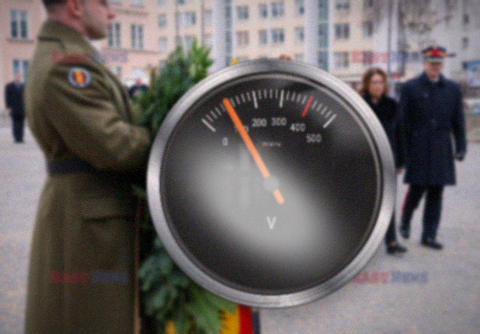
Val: 100
